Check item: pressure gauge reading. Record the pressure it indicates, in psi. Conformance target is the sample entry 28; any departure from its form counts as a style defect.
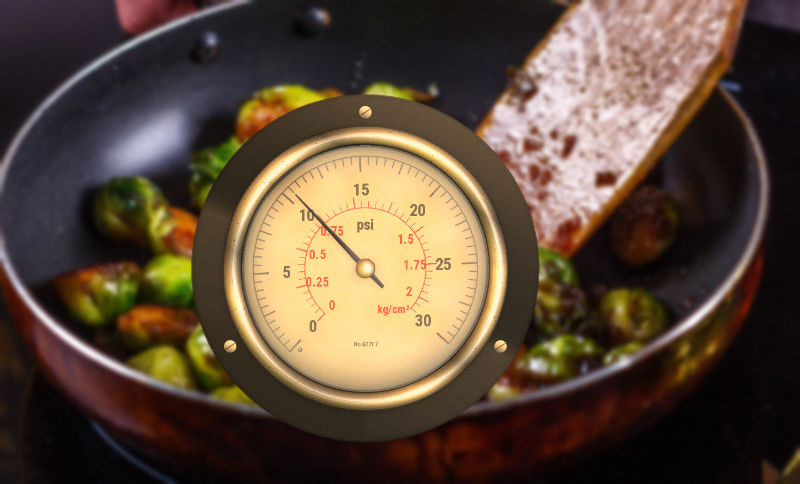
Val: 10.5
